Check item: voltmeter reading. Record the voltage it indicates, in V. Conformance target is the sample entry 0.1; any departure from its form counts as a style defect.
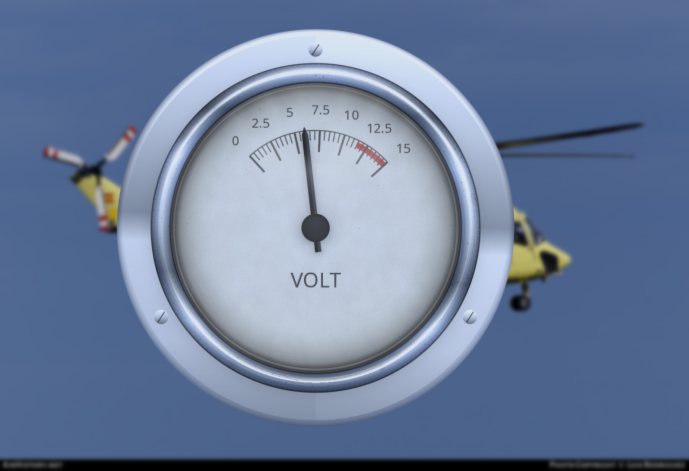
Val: 6
